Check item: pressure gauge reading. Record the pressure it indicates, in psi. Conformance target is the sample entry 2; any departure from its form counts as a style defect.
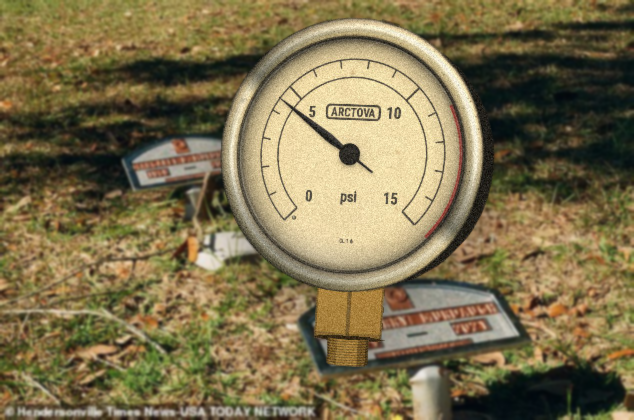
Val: 4.5
